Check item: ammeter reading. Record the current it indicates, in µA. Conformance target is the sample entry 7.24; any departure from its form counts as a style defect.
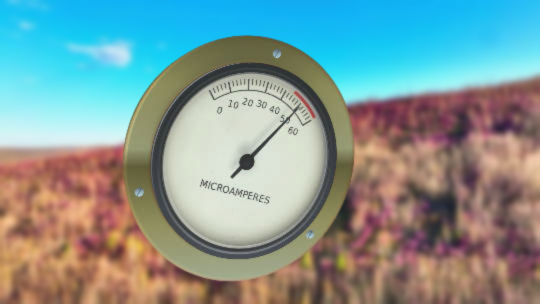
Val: 50
